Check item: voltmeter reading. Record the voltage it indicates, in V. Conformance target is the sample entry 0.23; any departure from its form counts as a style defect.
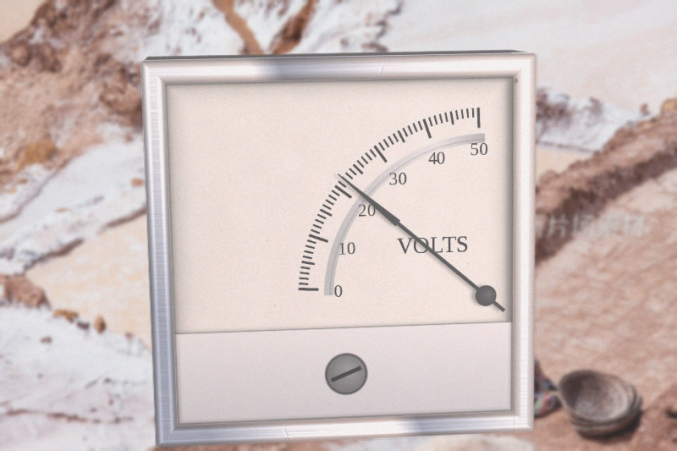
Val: 22
